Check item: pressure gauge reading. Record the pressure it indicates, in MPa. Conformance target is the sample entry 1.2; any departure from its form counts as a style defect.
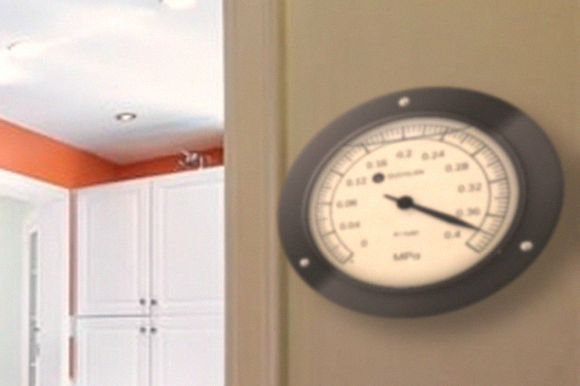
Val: 0.38
